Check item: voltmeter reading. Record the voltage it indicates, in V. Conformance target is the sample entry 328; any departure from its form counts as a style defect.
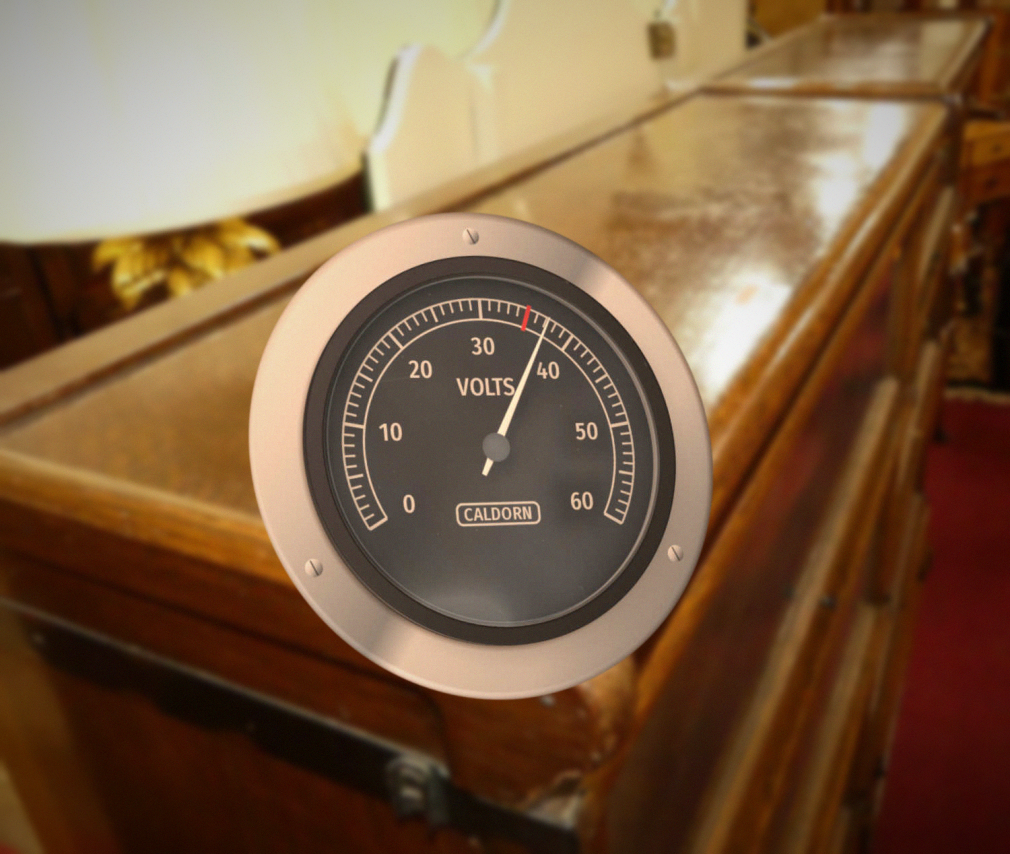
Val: 37
